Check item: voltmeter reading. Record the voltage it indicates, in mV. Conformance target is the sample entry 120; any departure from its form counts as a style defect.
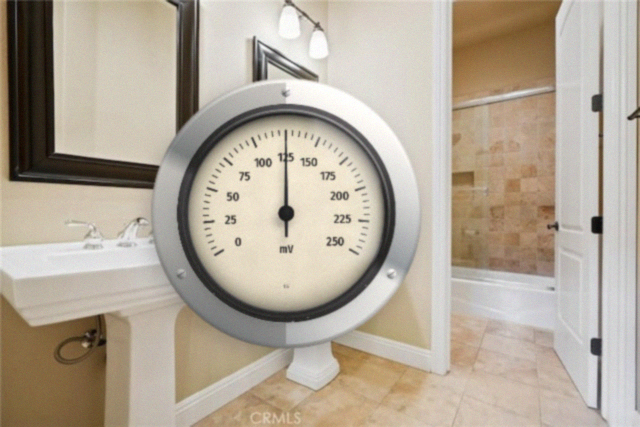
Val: 125
